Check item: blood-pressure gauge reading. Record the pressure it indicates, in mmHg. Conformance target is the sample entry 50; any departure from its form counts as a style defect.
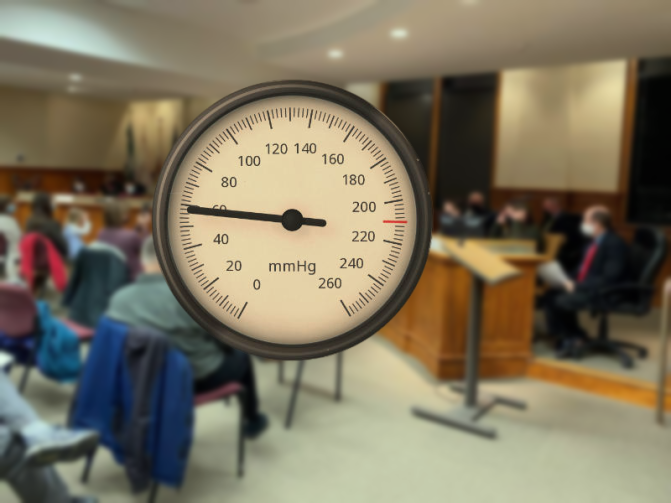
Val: 58
